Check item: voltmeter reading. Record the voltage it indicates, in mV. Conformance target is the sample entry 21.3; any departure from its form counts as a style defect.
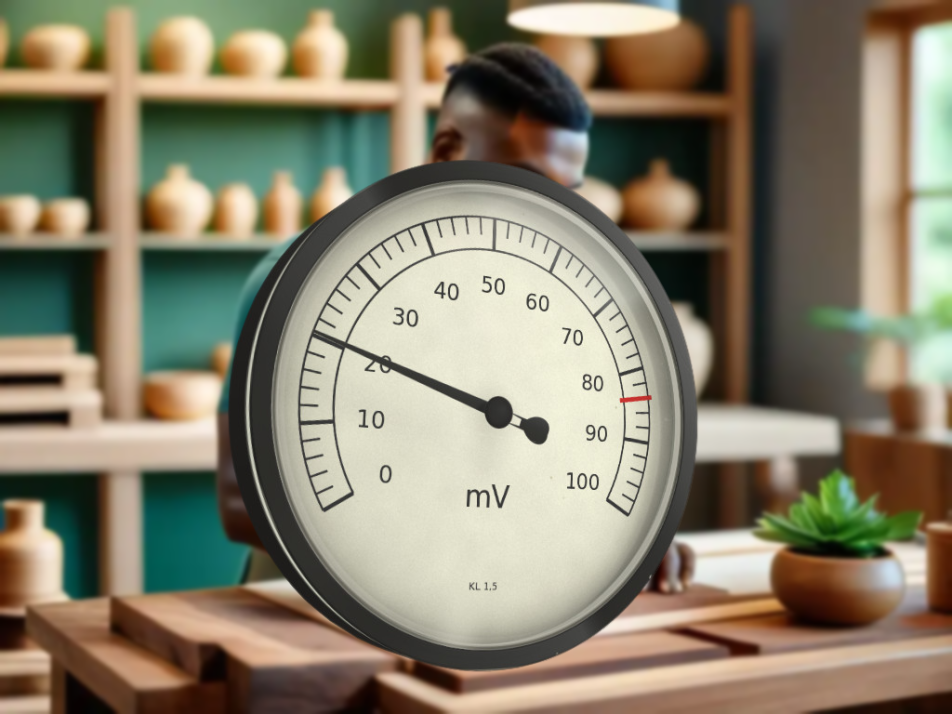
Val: 20
